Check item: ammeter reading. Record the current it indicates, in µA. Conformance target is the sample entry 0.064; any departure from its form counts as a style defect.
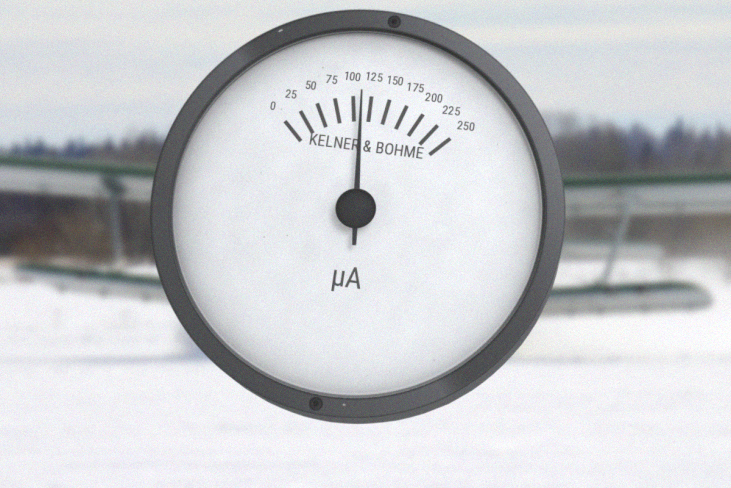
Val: 112.5
